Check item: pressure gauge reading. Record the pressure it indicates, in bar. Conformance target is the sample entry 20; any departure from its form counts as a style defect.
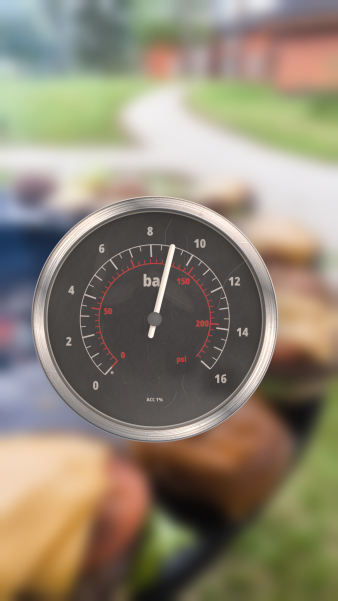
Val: 9
